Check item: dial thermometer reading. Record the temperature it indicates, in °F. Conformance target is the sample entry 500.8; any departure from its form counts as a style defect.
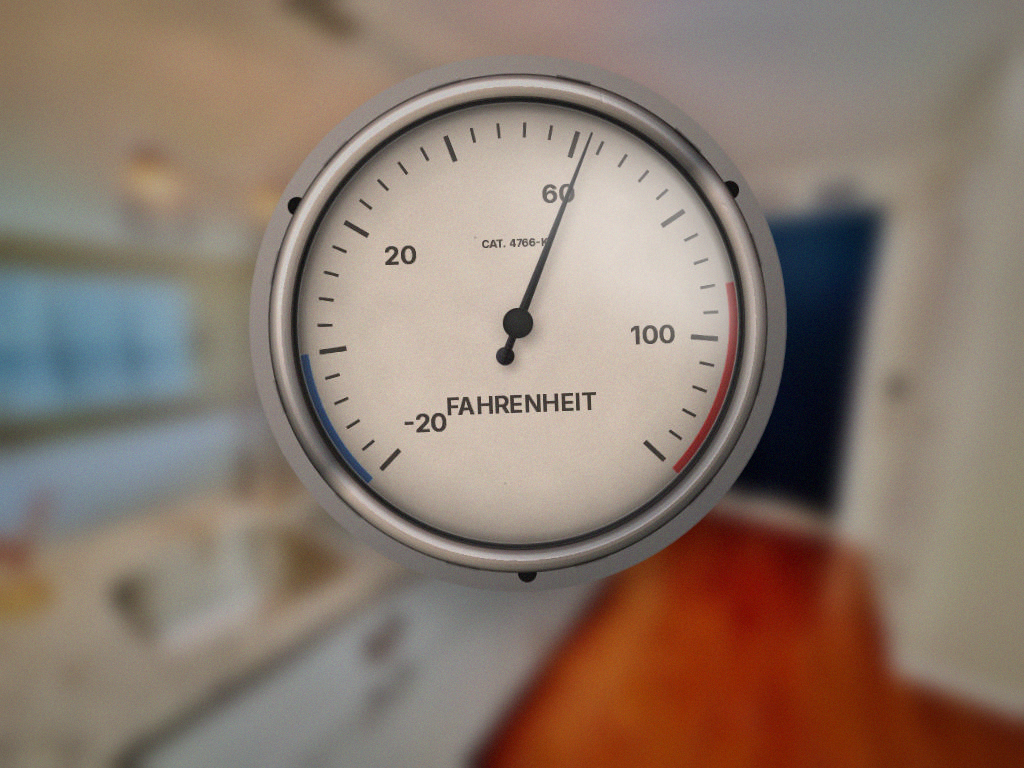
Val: 62
